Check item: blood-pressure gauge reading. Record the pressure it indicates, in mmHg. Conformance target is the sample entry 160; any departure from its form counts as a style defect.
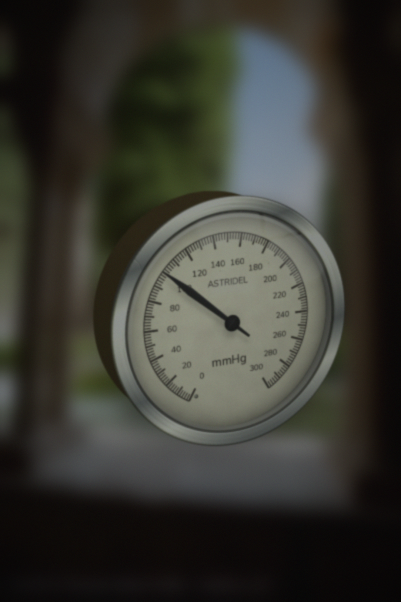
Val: 100
